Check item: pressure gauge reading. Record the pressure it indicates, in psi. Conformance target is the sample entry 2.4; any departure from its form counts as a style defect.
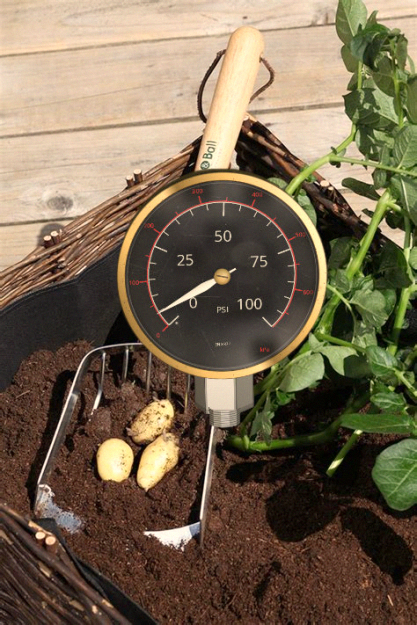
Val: 5
